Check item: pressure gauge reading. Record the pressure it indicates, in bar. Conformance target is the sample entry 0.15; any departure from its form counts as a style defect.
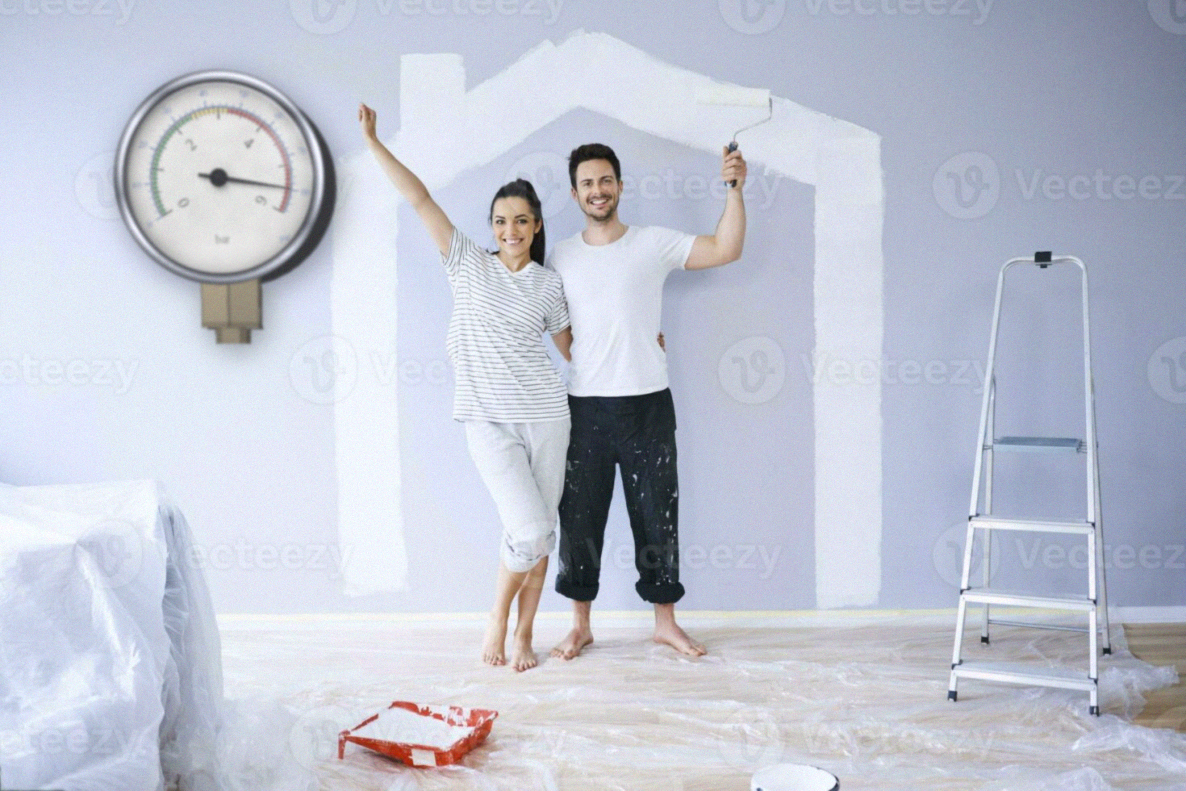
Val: 5.5
